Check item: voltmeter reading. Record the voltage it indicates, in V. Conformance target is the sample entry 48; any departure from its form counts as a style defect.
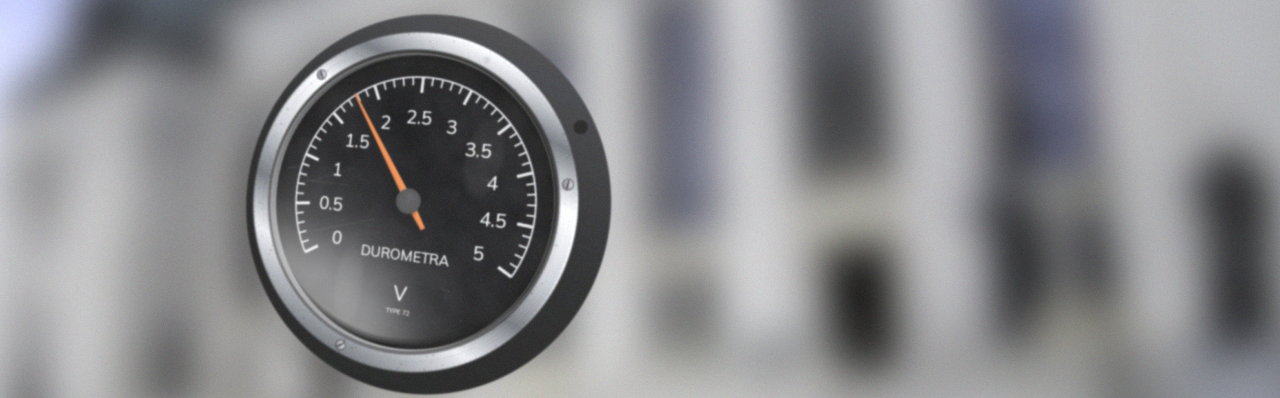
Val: 1.8
